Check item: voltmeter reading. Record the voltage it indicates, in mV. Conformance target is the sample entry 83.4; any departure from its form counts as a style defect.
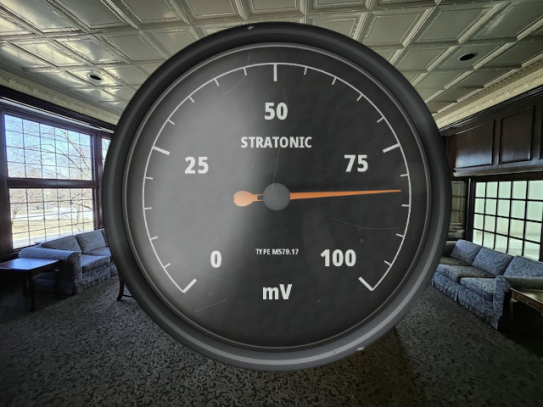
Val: 82.5
